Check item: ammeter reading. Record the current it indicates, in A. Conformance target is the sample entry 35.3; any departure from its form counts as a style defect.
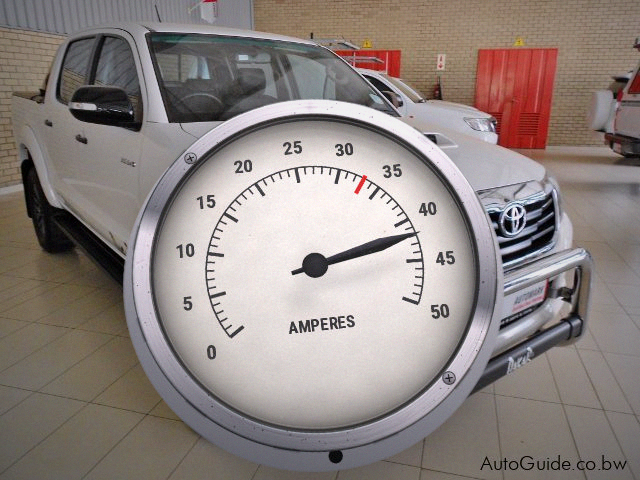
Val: 42
